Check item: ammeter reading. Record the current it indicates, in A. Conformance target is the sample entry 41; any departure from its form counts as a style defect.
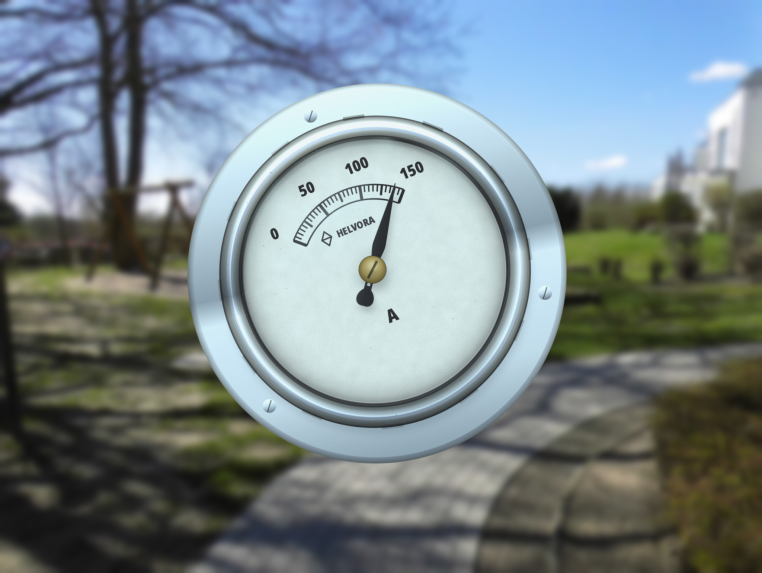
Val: 140
